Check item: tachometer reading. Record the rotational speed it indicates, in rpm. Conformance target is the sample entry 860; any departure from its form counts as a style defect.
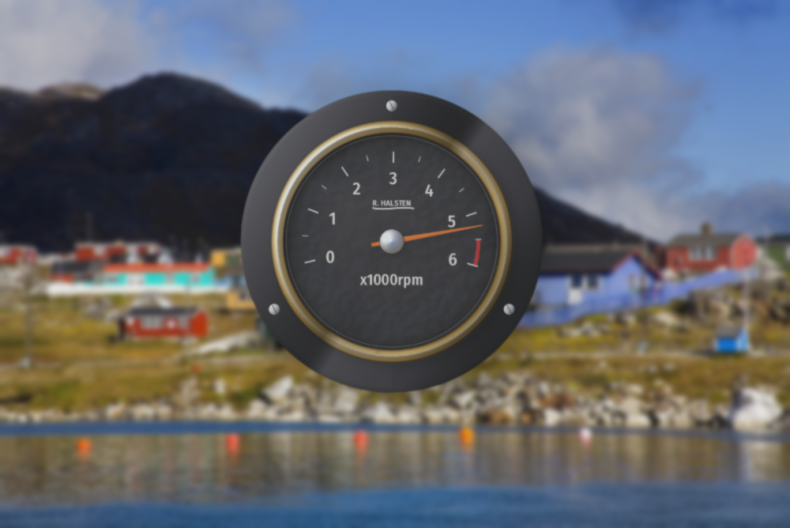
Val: 5250
